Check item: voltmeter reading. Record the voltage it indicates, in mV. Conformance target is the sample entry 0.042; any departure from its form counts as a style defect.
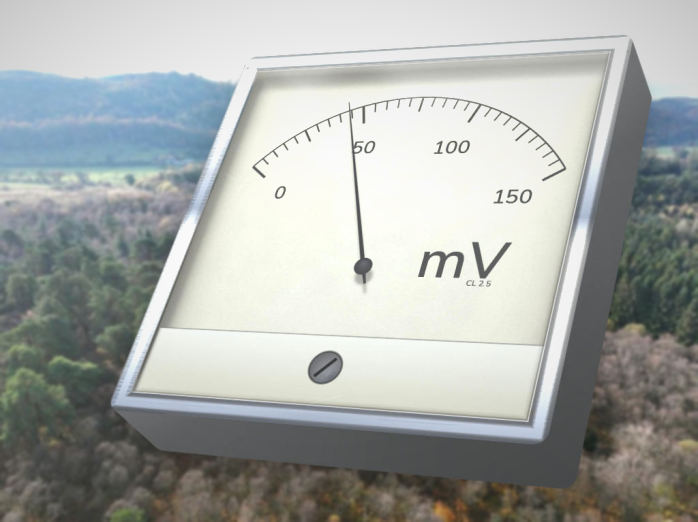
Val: 45
